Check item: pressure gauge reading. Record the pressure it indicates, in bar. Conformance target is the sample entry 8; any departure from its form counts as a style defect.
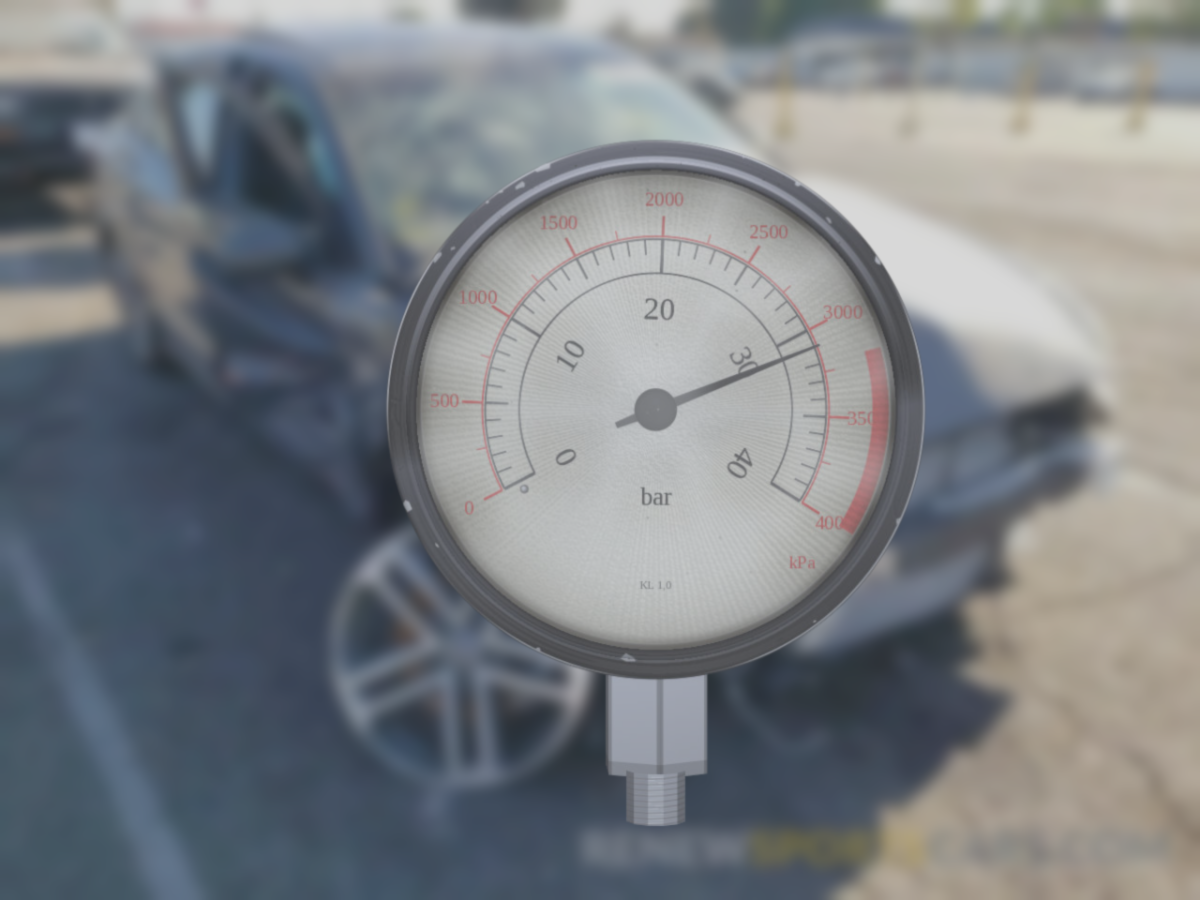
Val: 31
